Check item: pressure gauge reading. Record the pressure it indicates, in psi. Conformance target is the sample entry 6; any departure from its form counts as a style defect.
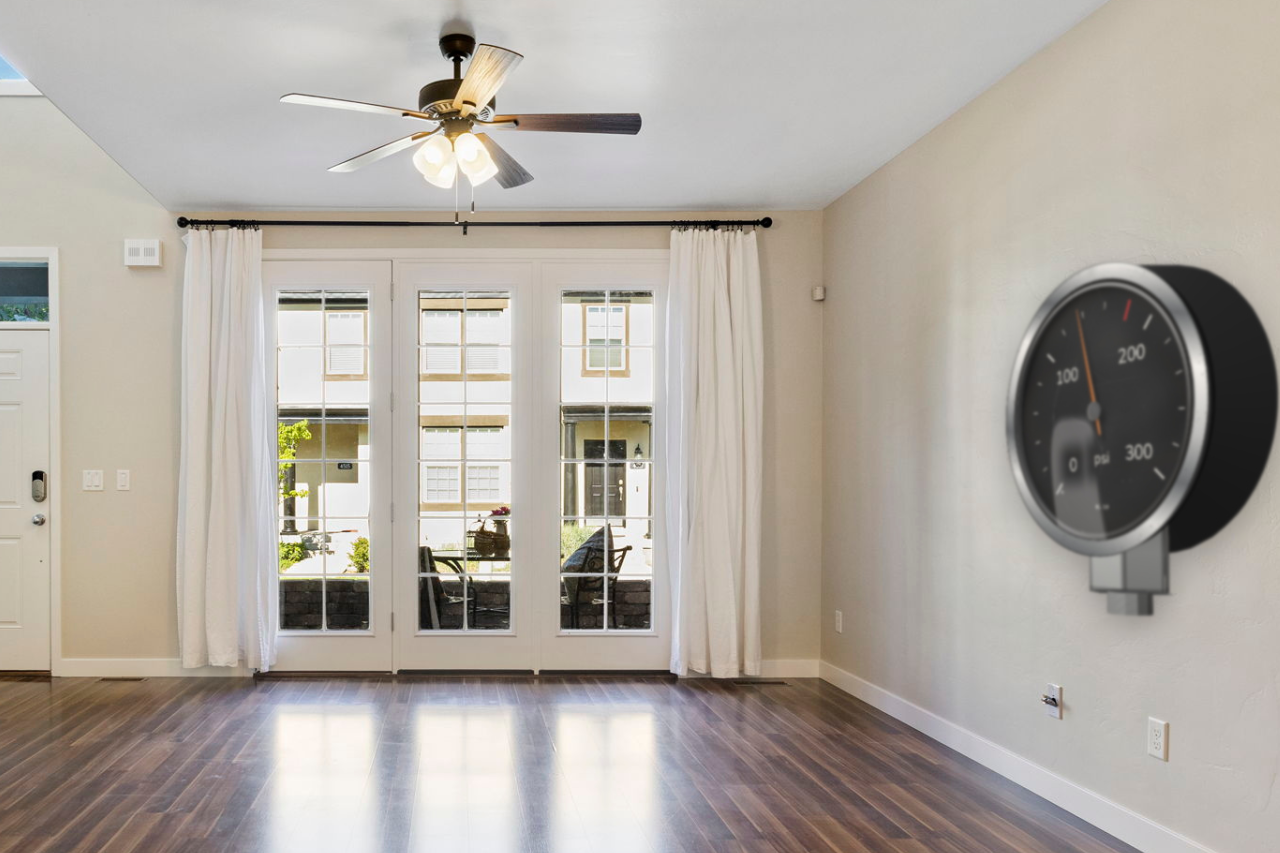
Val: 140
